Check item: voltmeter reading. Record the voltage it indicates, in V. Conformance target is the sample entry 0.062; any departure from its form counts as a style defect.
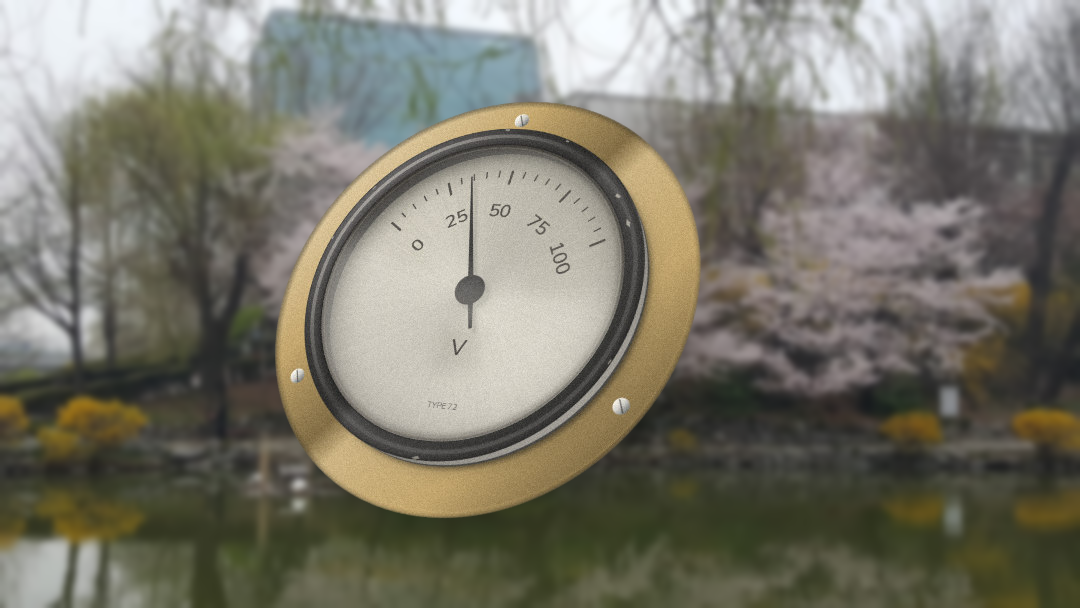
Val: 35
